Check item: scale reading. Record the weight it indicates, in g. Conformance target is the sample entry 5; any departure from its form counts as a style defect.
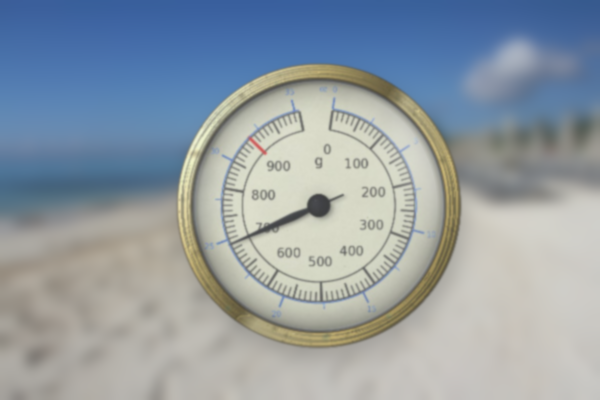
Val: 700
